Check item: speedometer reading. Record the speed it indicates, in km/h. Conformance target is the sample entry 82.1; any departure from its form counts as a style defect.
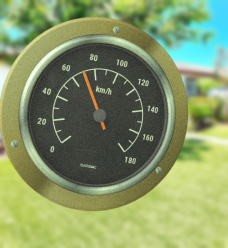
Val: 70
